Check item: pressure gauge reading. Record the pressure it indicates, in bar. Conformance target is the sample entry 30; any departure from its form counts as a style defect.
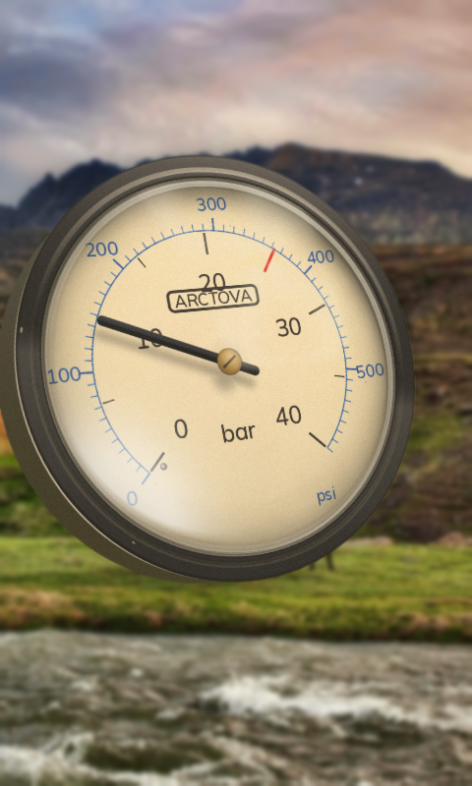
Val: 10
